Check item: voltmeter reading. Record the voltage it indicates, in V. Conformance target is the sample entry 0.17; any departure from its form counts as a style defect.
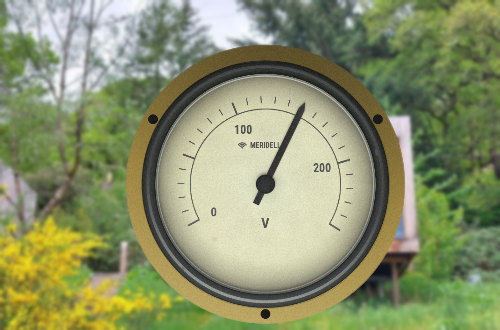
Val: 150
